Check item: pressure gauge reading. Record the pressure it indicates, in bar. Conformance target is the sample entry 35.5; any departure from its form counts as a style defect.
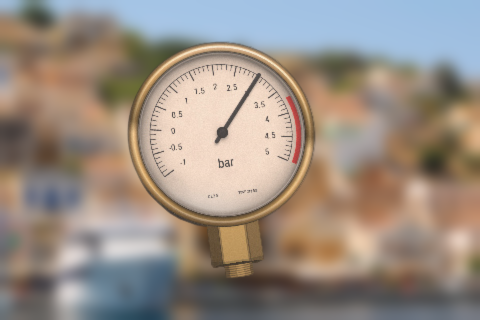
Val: 3
